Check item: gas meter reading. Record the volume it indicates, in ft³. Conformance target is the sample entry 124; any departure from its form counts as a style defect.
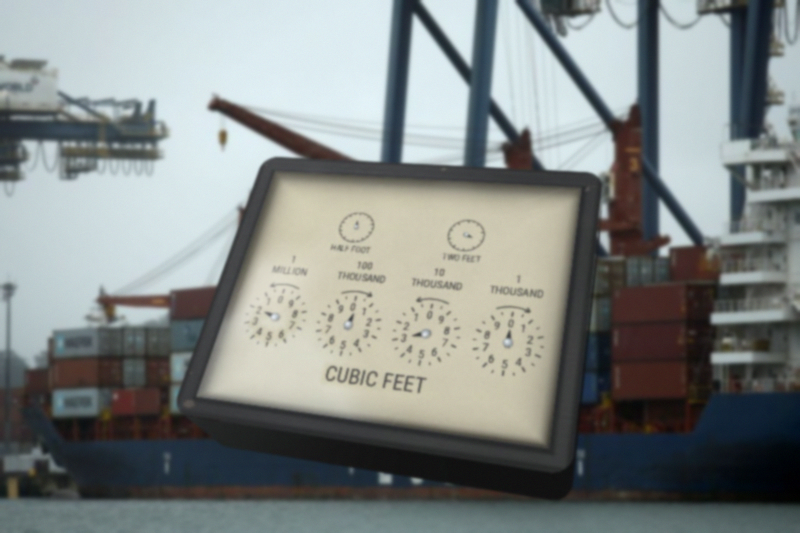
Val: 203000
